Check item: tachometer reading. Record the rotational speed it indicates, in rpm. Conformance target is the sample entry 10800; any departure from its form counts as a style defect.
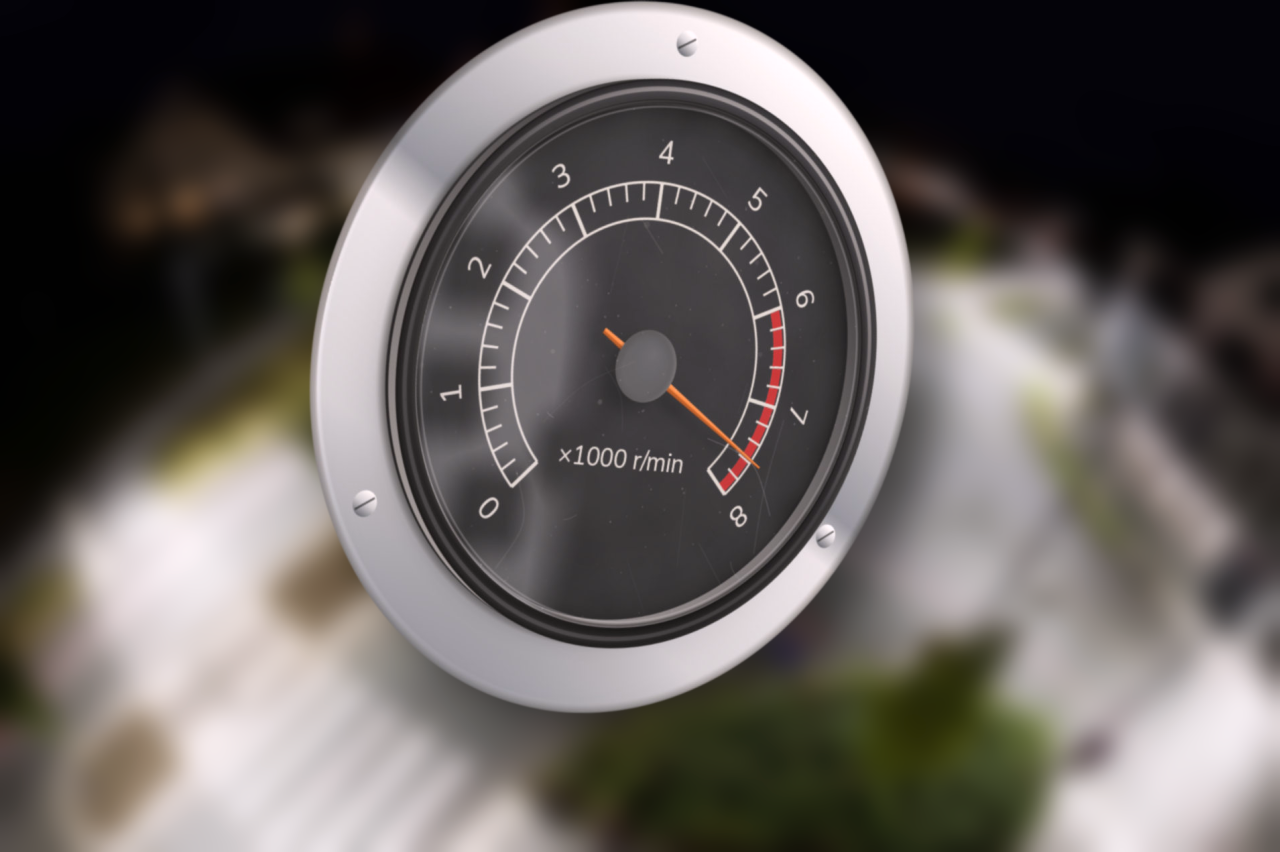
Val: 7600
